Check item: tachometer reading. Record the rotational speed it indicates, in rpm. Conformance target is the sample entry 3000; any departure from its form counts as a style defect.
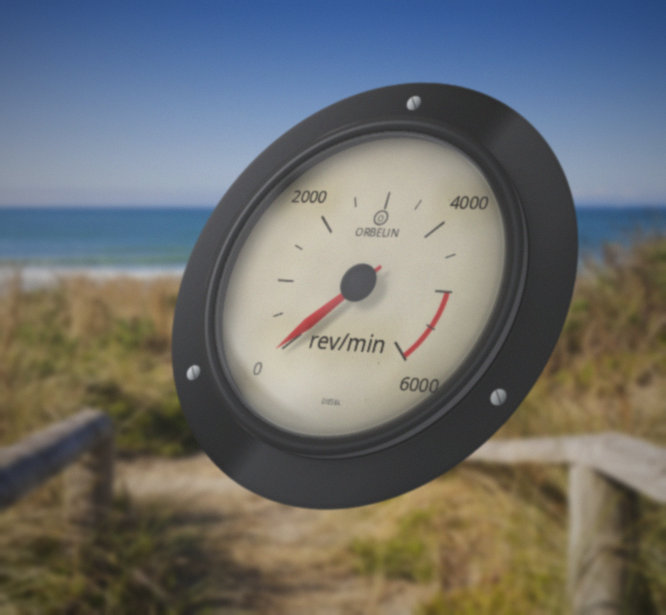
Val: 0
